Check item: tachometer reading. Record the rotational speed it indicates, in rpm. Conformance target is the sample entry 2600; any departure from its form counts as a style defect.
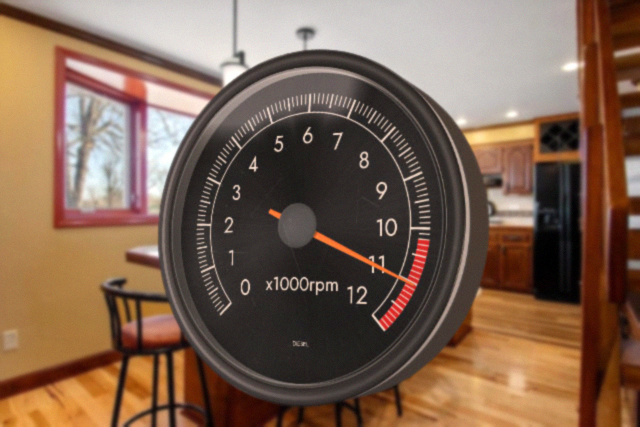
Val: 11000
